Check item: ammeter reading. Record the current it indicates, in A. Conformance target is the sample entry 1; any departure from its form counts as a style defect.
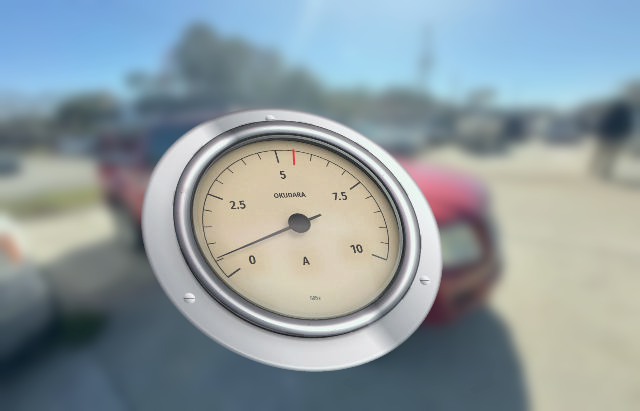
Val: 0.5
